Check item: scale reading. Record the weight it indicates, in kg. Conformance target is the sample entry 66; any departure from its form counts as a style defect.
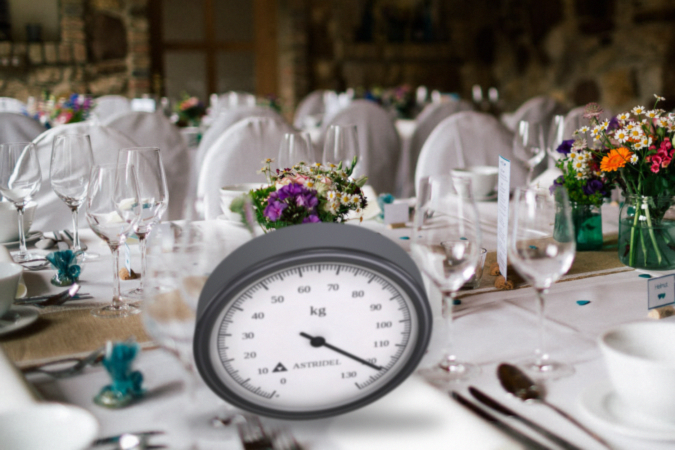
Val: 120
